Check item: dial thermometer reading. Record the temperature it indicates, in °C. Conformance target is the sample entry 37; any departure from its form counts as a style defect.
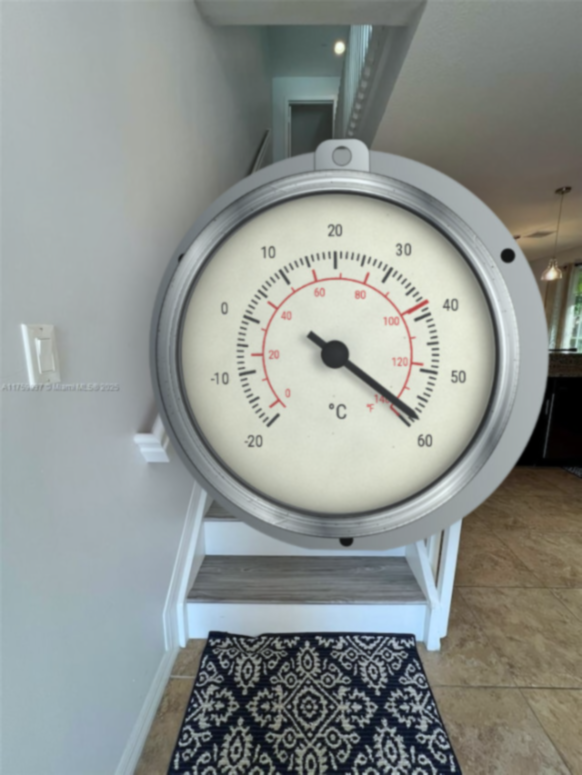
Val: 58
